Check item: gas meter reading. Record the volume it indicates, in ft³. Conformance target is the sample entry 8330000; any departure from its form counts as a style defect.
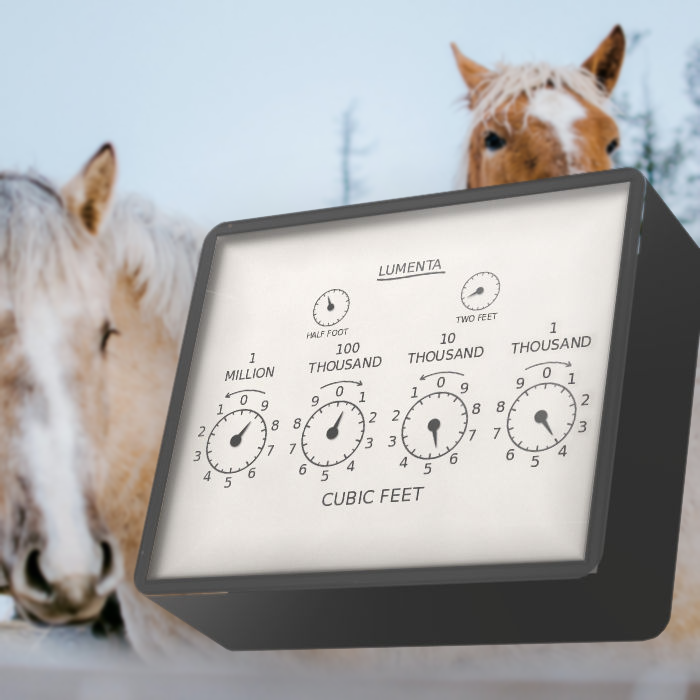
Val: 905400
